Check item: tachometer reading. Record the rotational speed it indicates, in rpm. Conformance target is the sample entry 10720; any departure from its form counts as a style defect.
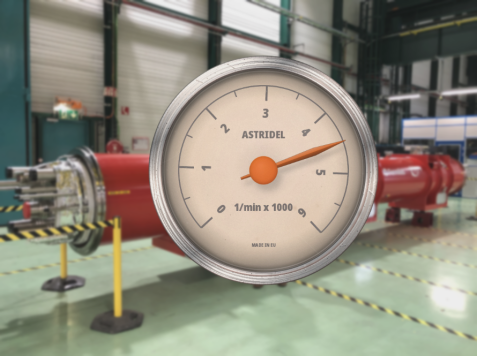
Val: 4500
